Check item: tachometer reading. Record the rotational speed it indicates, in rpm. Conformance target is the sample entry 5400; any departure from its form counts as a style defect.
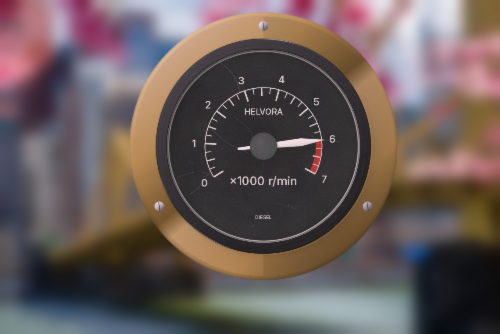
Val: 6000
